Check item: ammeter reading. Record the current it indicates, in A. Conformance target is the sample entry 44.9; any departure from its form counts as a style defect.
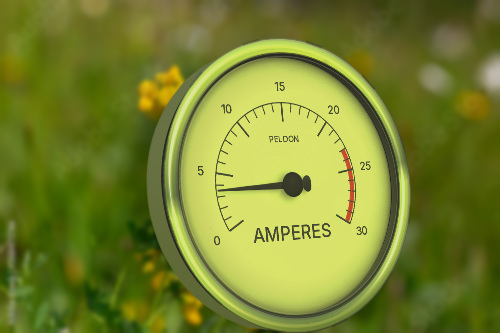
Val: 3.5
